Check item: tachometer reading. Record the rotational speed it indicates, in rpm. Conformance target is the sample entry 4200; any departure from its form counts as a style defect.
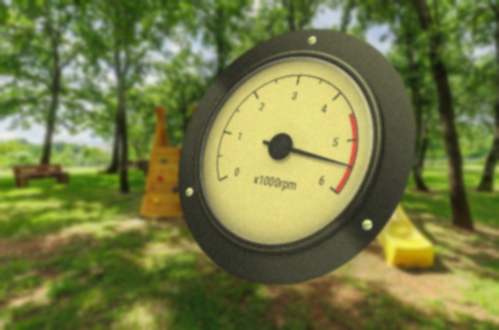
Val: 5500
